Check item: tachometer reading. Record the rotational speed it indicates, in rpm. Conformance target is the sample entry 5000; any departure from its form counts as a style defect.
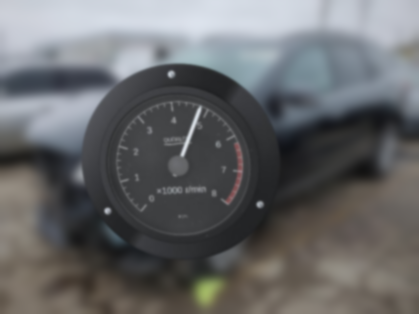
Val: 4800
